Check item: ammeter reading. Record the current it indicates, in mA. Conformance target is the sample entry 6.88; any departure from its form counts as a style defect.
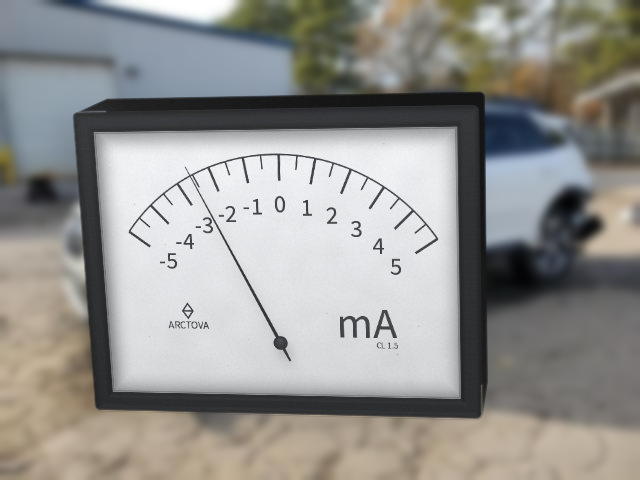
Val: -2.5
